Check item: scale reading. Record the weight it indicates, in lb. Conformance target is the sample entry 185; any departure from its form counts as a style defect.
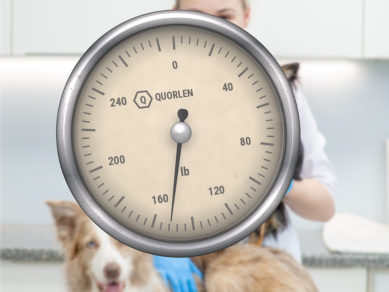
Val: 152
